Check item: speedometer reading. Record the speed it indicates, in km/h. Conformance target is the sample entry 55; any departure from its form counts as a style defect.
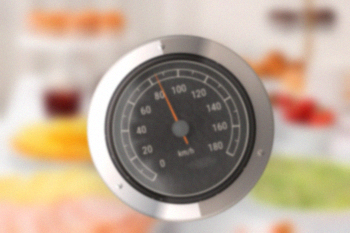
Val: 85
